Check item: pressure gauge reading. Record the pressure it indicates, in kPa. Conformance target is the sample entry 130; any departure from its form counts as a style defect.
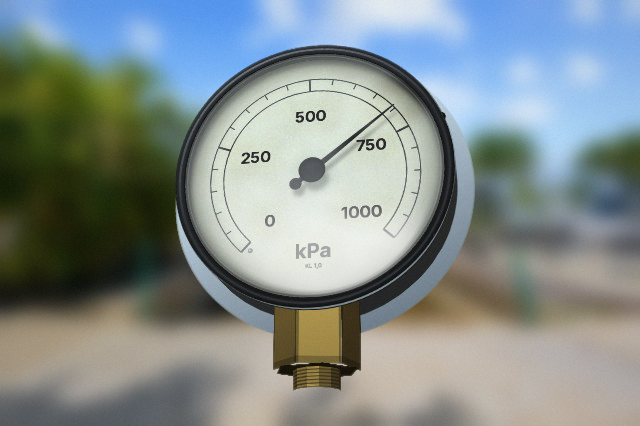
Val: 700
